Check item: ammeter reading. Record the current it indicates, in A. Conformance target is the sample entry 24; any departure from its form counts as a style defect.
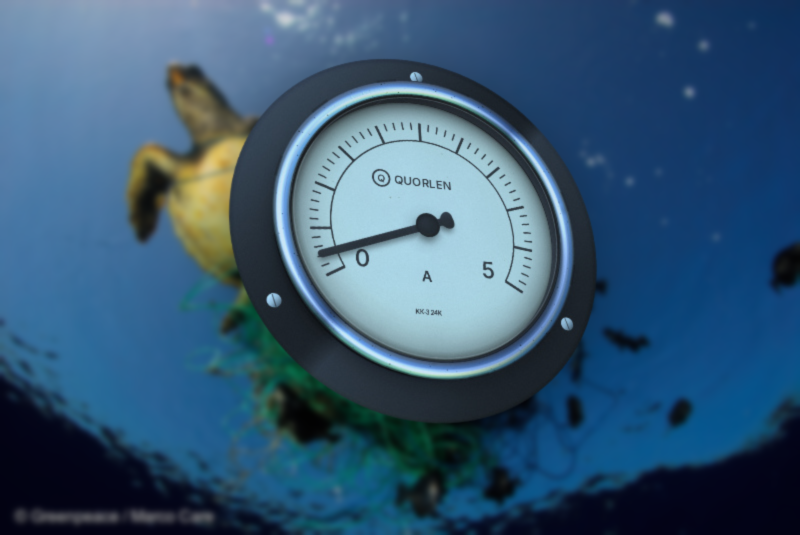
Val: 0.2
